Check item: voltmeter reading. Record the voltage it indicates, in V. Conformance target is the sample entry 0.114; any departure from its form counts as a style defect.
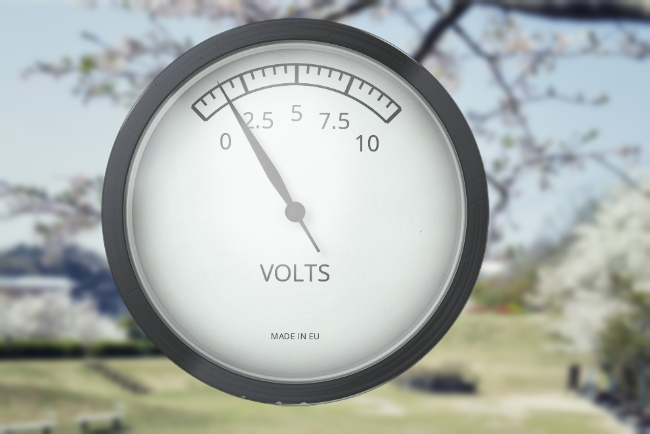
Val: 1.5
